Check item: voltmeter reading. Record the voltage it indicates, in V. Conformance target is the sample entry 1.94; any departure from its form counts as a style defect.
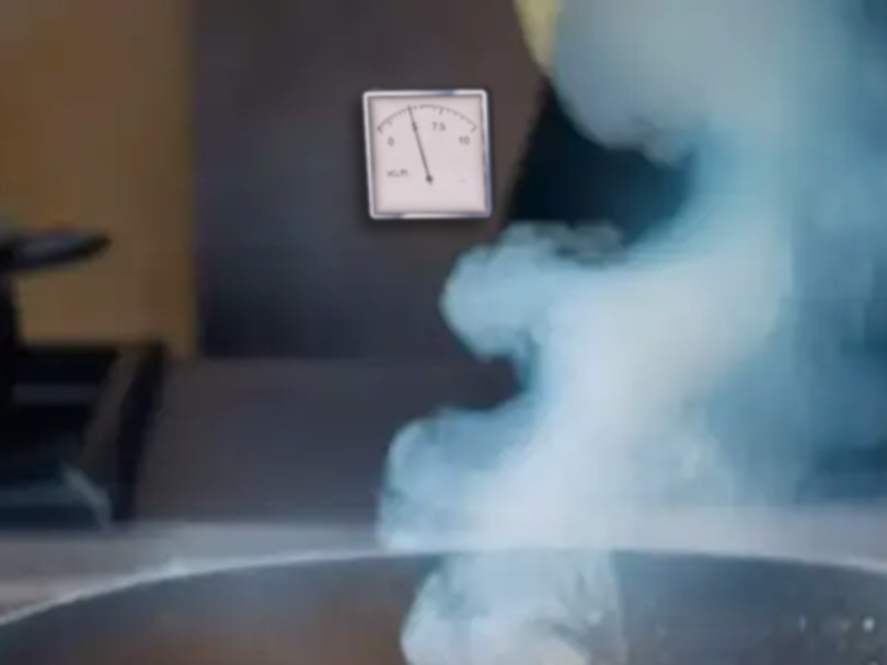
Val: 5
